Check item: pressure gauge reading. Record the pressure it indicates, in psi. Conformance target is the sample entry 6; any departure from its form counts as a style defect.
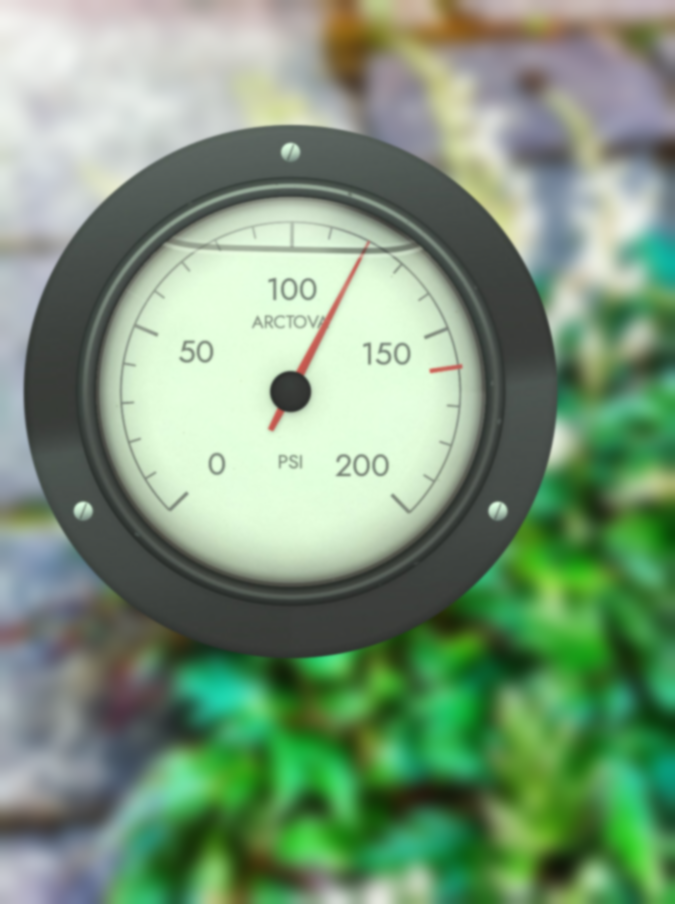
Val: 120
